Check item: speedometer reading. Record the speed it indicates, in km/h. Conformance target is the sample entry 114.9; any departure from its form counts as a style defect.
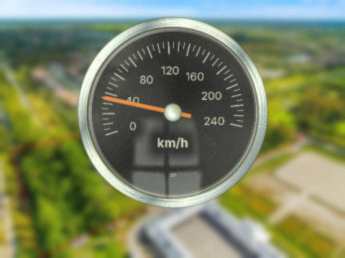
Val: 35
